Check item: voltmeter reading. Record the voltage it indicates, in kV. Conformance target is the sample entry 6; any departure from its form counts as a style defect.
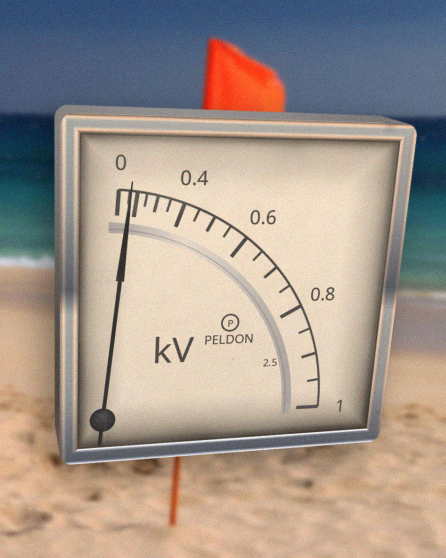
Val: 0.15
